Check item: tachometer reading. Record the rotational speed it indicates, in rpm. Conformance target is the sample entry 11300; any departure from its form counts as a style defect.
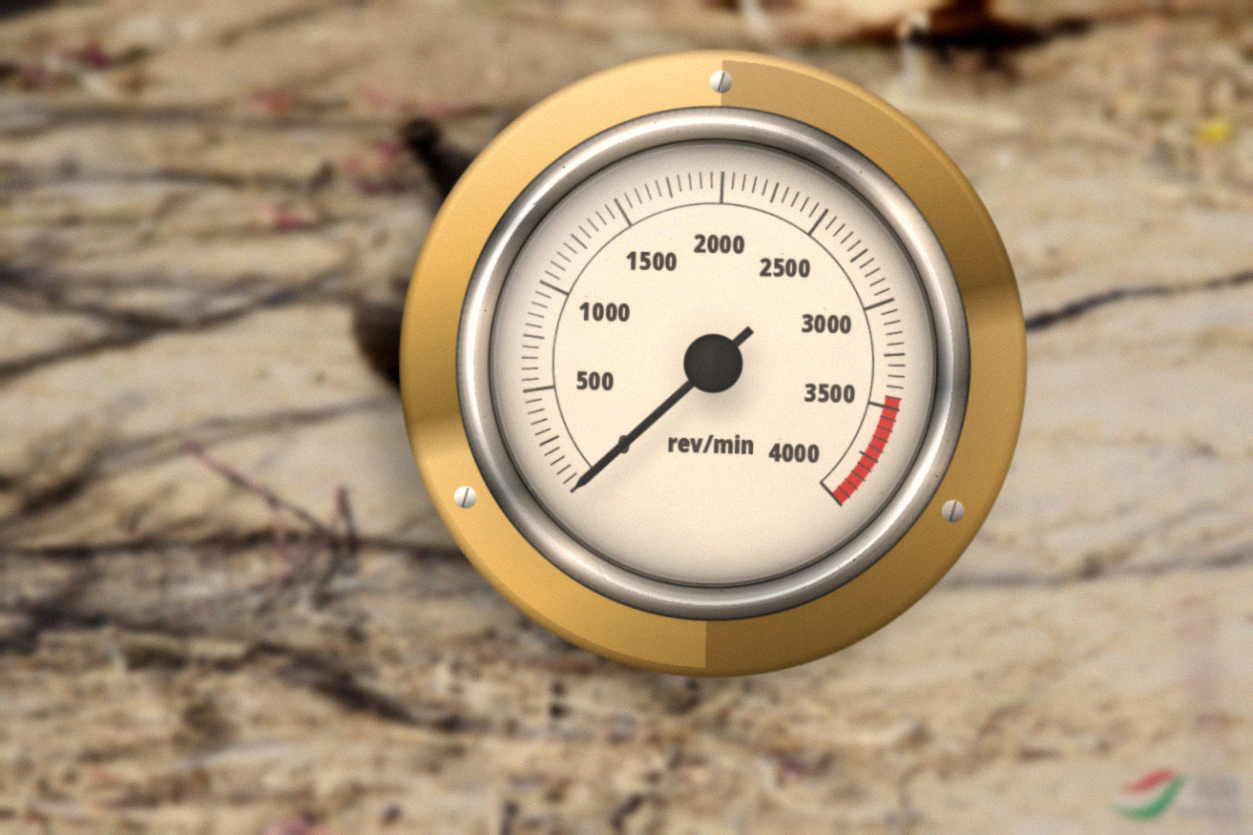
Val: 0
